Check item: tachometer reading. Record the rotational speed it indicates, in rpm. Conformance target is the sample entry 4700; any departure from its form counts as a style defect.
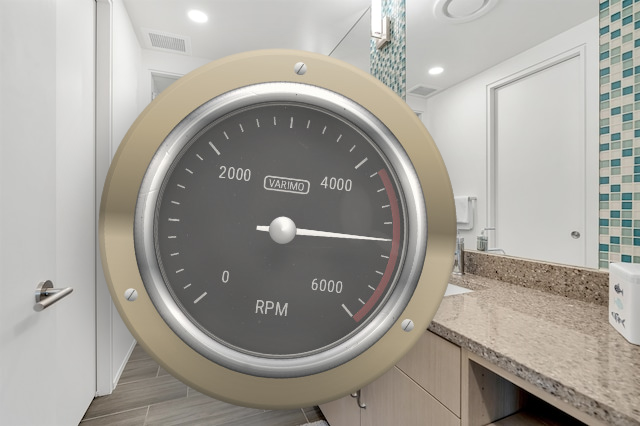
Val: 5000
